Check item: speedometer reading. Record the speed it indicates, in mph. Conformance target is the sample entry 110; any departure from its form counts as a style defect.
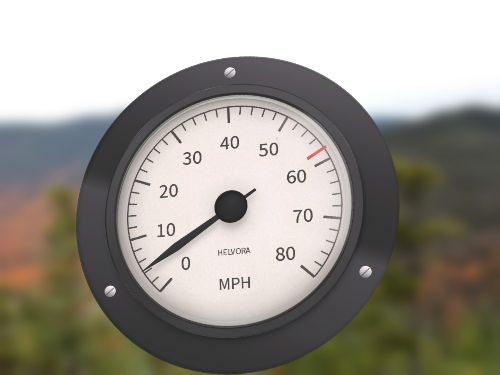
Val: 4
